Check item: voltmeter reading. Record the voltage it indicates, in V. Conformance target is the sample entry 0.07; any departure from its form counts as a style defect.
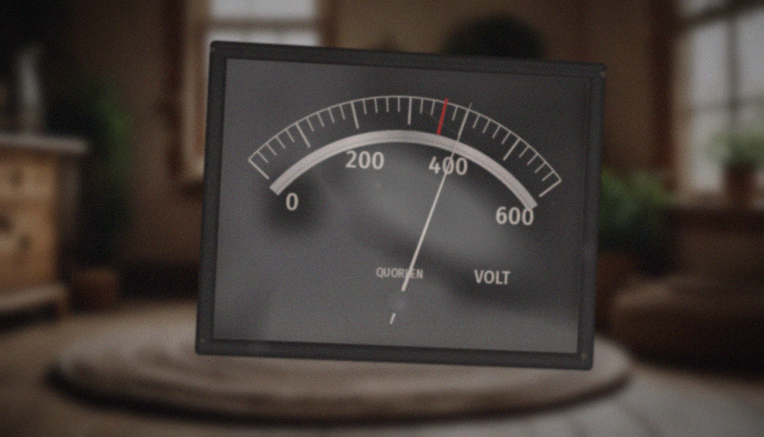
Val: 400
